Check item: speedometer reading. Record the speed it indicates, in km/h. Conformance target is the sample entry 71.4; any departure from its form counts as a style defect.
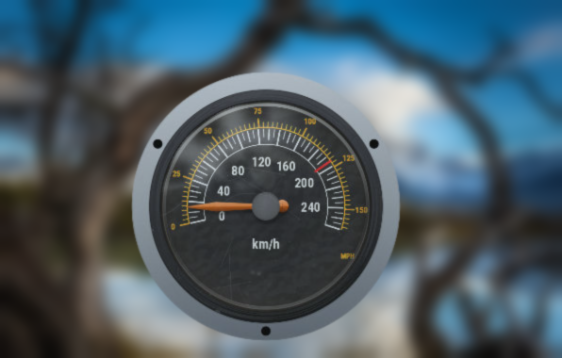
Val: 15
